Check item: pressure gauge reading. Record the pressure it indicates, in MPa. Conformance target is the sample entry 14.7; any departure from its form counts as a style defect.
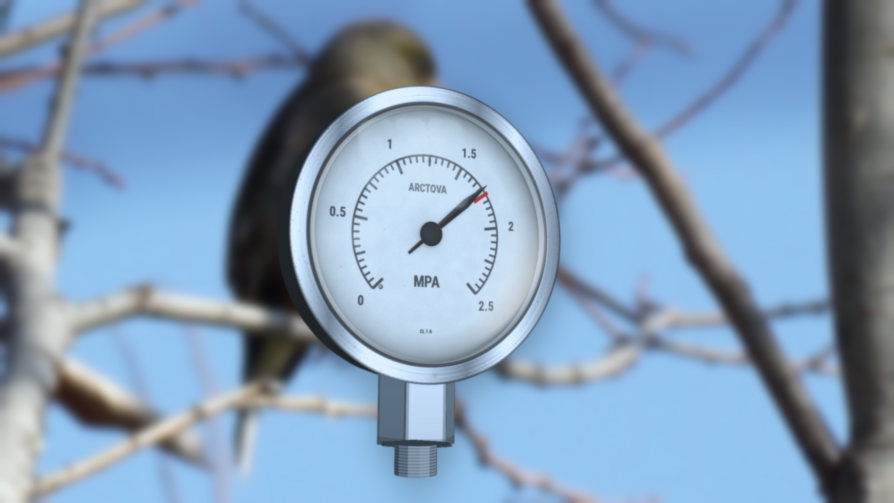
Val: 1.7
